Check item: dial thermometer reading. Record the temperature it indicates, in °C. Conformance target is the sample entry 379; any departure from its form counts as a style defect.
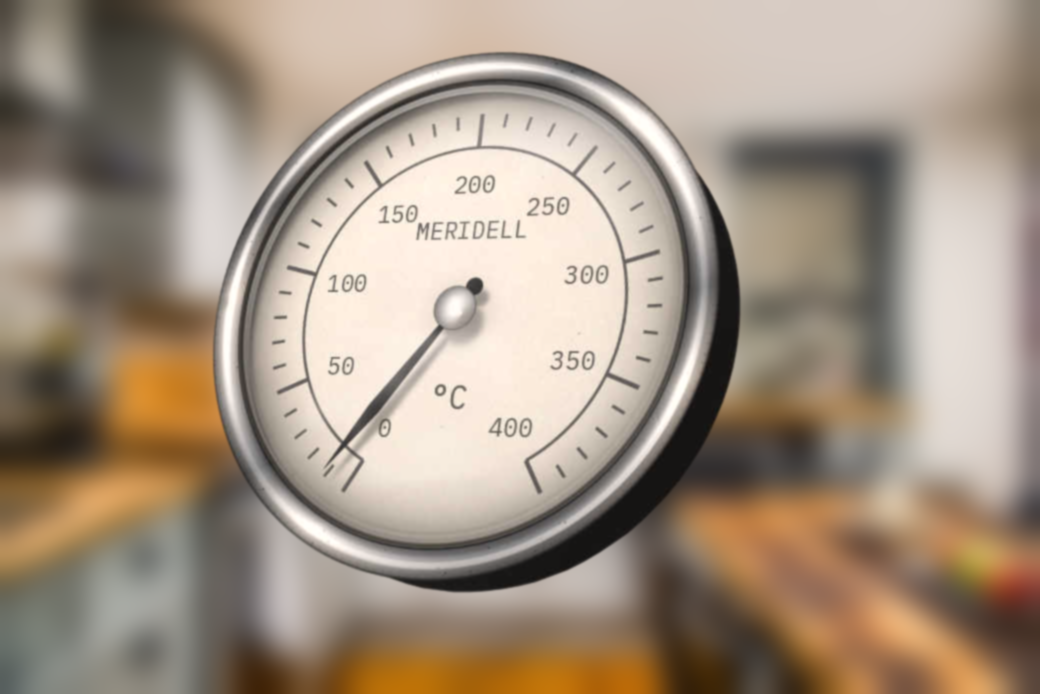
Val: 10
